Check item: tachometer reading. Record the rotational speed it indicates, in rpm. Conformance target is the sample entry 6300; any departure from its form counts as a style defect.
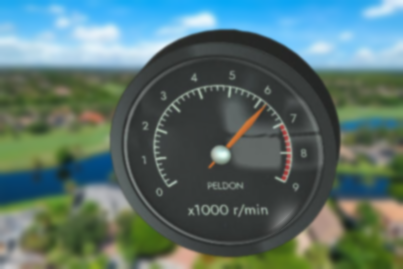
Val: 6200
